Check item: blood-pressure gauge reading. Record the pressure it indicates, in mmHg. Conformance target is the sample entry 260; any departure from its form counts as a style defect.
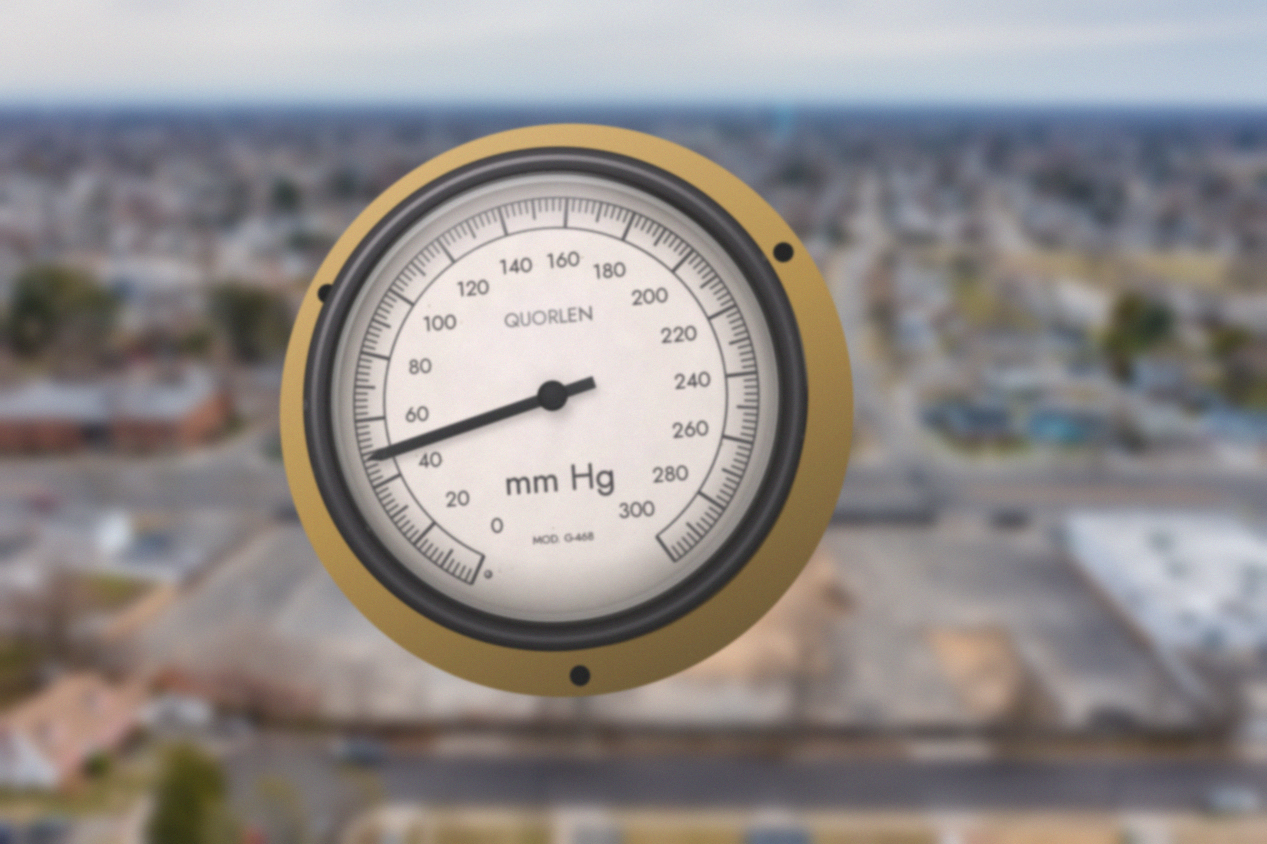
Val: 48
